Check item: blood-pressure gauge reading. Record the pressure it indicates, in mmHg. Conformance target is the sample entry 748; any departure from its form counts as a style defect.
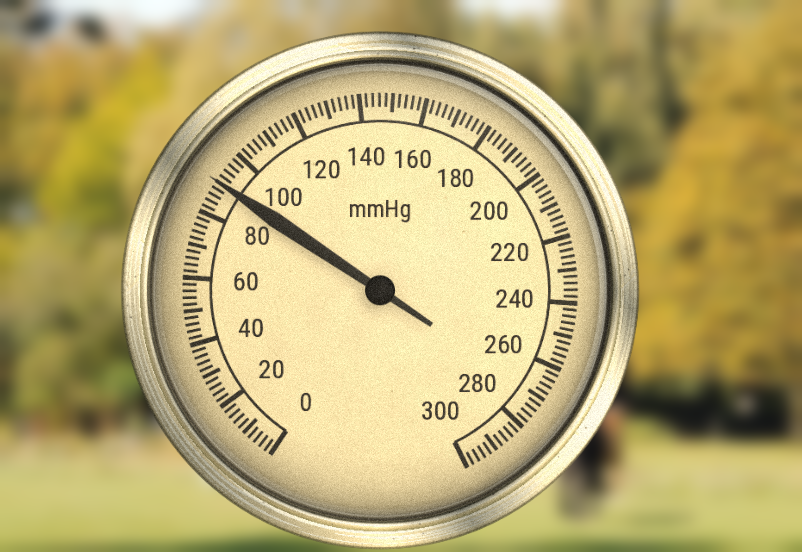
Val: 90
